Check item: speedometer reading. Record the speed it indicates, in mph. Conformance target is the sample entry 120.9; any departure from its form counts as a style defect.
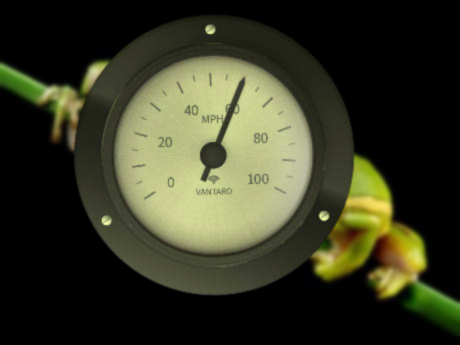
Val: 60
